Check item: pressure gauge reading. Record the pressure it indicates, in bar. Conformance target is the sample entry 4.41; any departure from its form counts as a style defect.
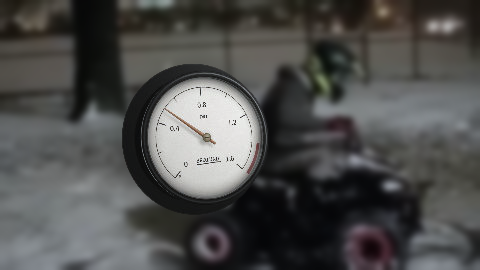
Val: 0.5
